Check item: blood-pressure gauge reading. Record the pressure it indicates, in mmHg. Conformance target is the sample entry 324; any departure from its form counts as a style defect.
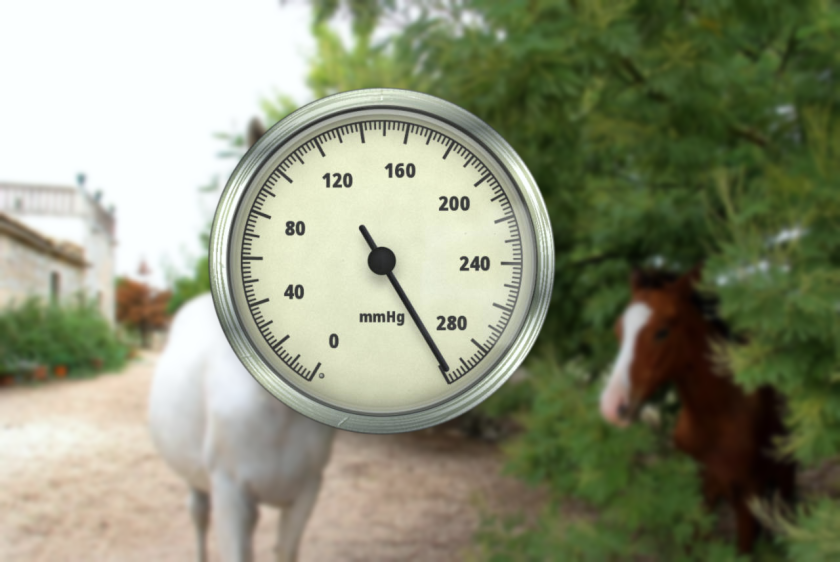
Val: 298
